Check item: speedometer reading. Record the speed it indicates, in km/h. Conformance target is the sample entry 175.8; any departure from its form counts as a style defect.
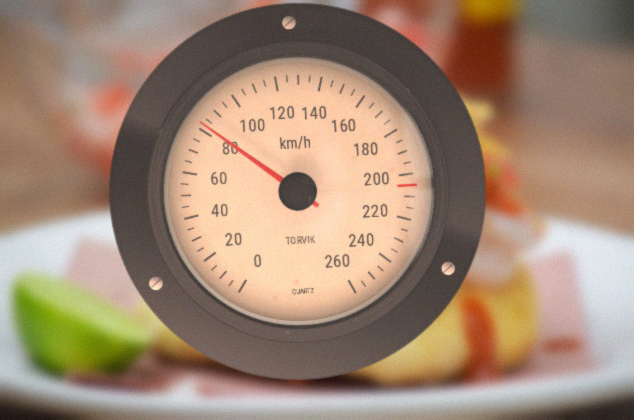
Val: 82.5
